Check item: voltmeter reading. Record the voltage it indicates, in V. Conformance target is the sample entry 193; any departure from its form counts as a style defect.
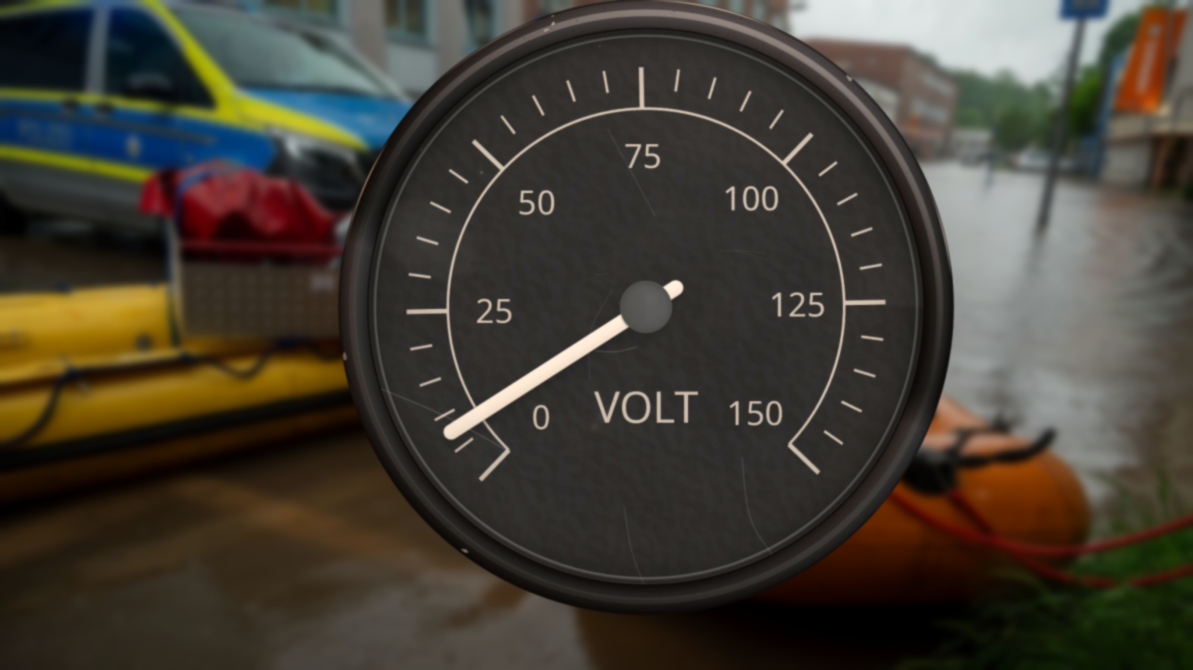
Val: 7.5
